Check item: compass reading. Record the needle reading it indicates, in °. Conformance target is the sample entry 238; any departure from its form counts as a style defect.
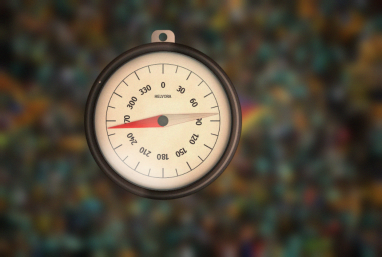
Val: 262.5
